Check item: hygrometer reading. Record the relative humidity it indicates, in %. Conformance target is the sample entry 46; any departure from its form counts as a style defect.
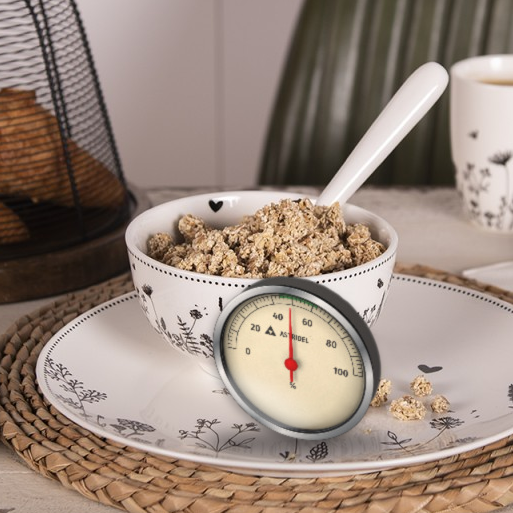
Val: 50
